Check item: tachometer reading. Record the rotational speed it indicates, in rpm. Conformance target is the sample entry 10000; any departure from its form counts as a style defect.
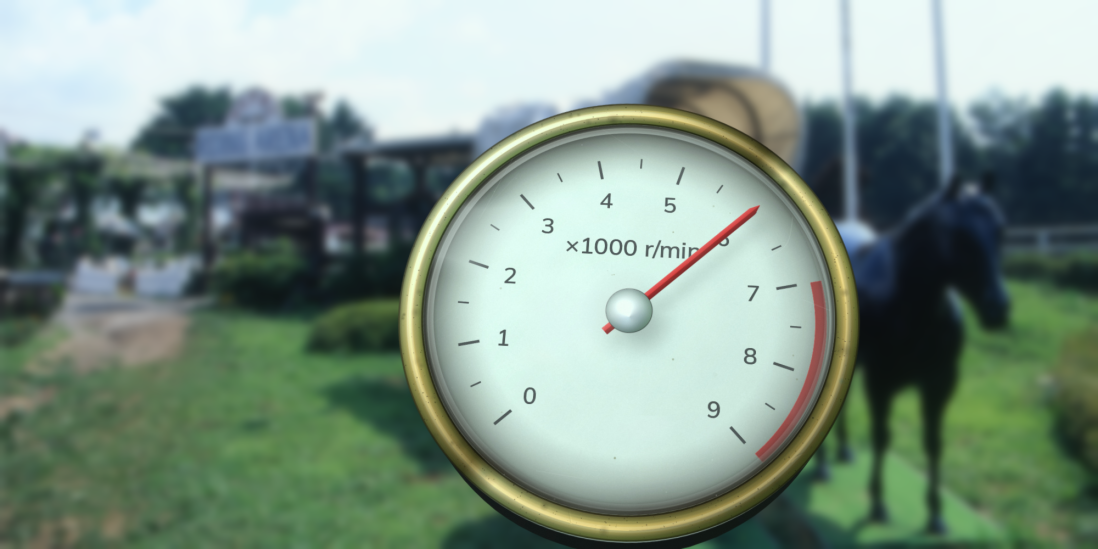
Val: 6000
